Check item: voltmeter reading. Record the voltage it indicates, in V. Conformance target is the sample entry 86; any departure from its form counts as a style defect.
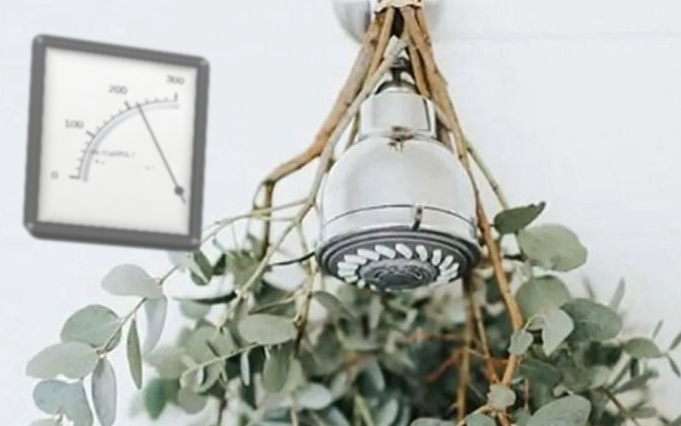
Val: 220
